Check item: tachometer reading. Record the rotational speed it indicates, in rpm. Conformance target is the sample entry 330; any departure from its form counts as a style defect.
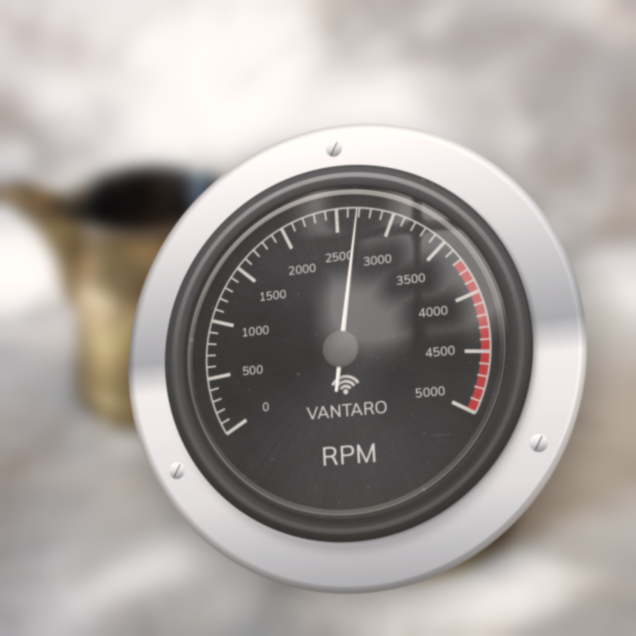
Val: 2700
